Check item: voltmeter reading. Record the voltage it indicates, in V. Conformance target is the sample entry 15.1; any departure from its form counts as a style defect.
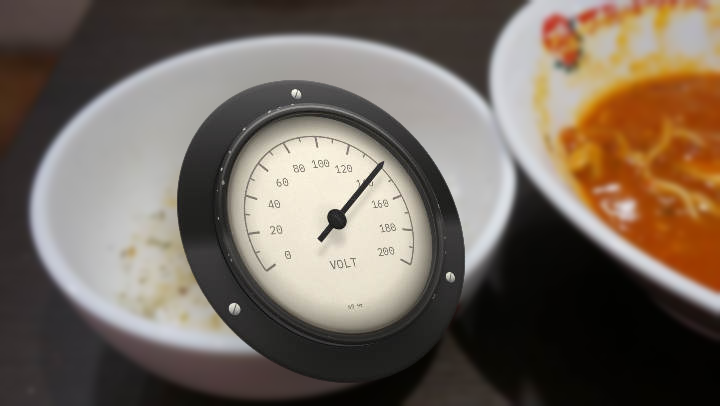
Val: 140
